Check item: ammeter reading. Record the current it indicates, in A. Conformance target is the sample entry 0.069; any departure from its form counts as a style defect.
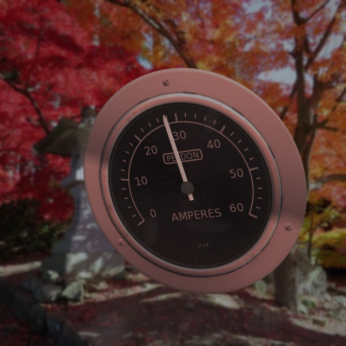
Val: 28
